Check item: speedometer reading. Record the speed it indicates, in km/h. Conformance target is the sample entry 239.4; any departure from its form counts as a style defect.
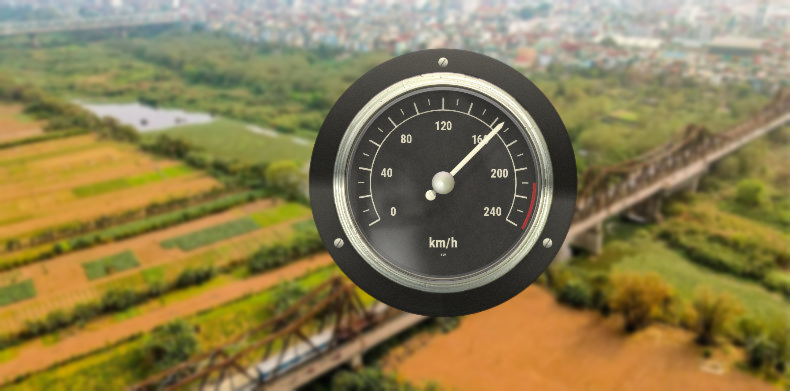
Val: 165
